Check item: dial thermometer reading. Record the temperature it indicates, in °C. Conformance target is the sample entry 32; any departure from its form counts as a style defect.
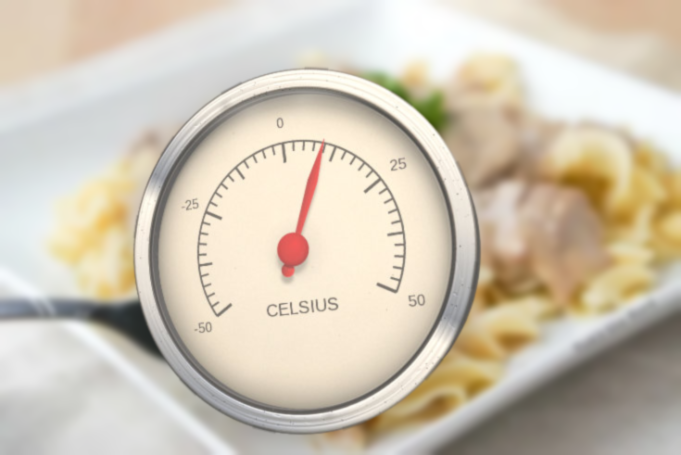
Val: 10
